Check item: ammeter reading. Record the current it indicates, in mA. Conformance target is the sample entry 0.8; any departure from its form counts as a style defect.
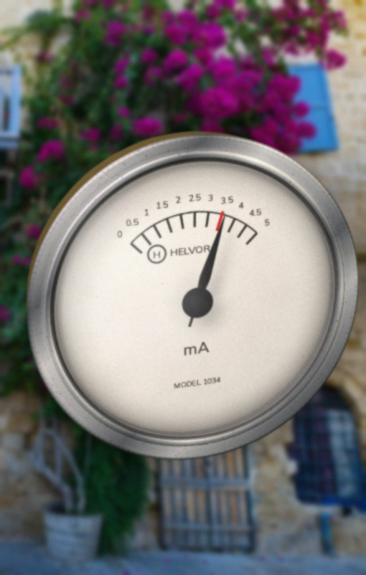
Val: 3.5
